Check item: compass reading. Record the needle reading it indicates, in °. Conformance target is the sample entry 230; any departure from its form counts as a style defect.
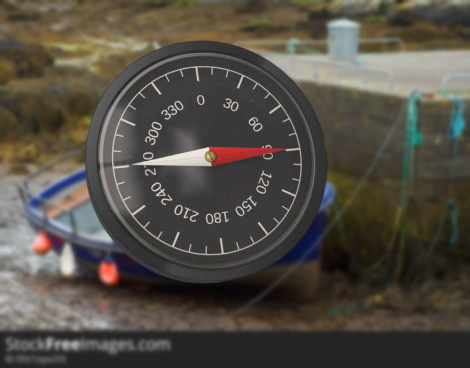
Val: 90
